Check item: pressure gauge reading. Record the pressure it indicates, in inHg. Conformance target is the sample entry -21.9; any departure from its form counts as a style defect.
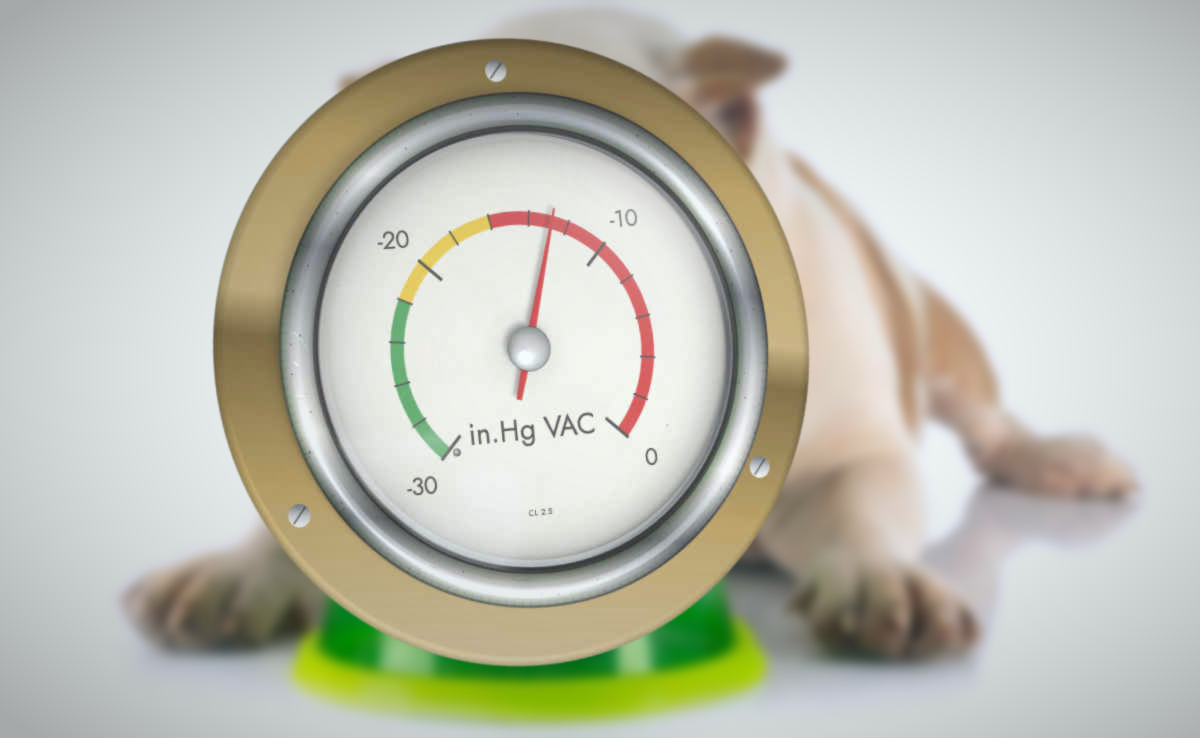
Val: -13
